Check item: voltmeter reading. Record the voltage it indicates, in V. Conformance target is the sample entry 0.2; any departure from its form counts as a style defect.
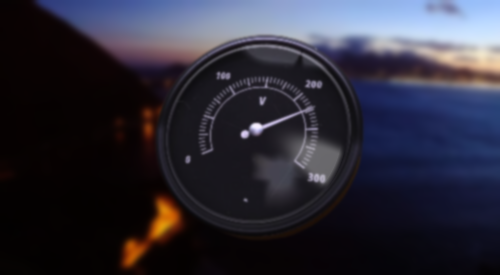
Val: 225
